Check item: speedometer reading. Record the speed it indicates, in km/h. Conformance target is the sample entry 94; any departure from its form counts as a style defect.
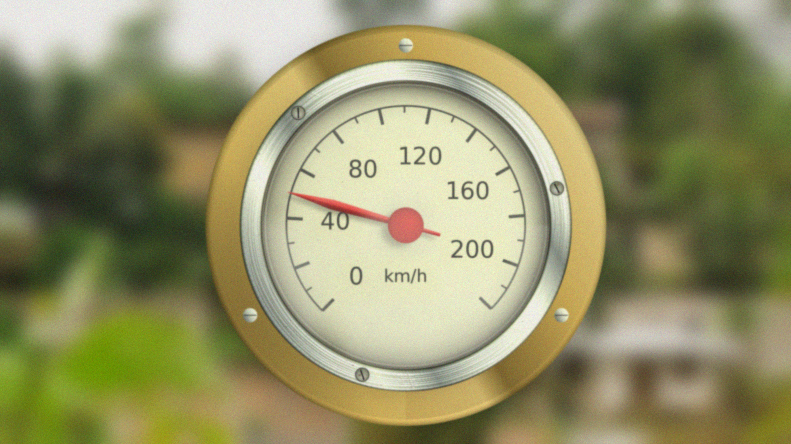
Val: 50
